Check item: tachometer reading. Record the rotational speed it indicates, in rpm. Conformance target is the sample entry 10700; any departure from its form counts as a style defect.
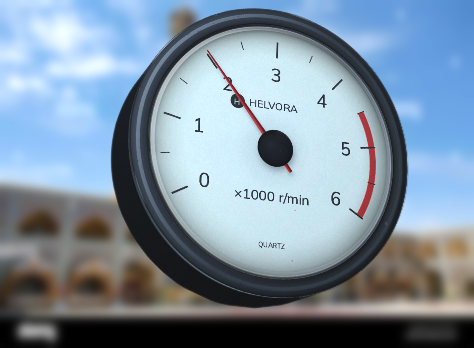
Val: 2000
